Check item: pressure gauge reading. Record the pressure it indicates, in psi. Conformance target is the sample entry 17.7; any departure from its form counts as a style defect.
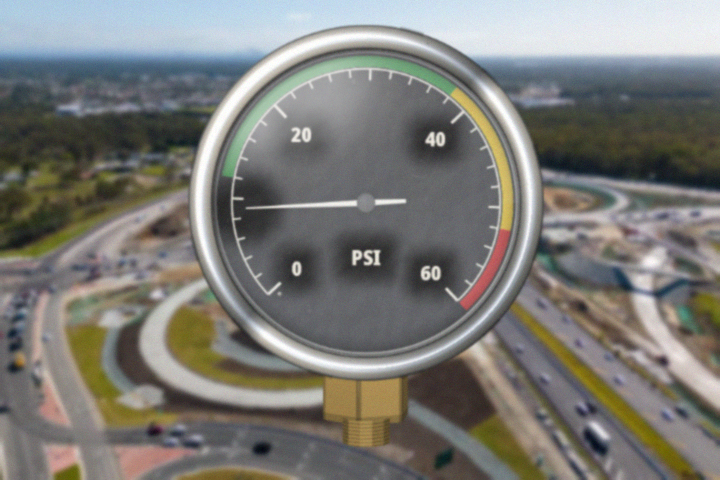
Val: 9
